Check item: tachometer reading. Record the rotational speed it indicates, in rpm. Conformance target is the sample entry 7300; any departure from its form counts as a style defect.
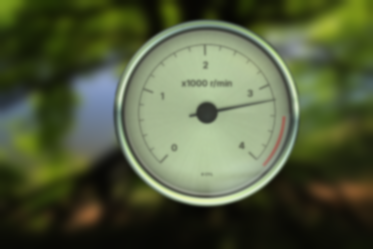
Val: 3200
